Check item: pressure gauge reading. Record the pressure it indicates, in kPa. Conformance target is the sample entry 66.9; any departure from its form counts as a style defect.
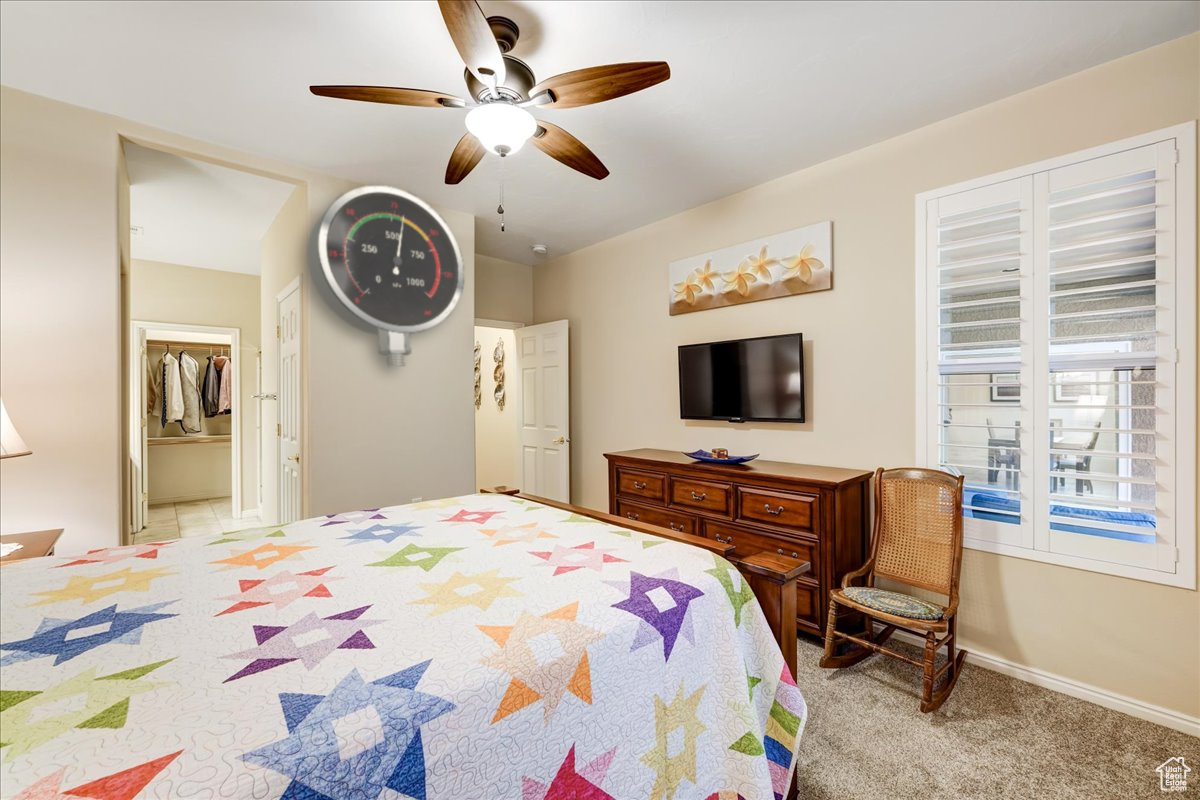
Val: 550
